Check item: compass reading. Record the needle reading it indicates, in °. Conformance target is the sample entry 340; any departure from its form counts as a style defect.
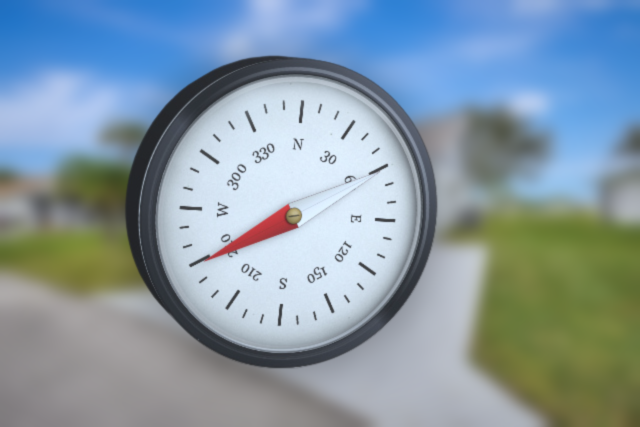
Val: 240
